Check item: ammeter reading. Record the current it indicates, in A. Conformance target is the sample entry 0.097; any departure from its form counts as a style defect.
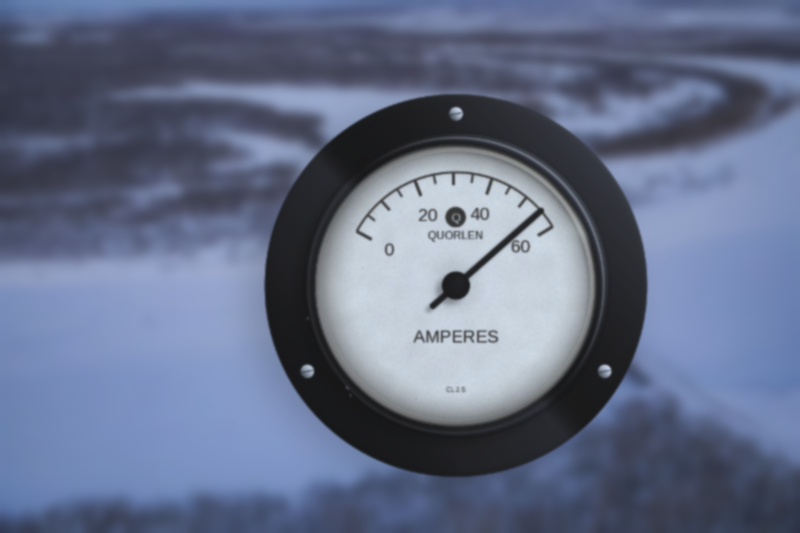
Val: 55
